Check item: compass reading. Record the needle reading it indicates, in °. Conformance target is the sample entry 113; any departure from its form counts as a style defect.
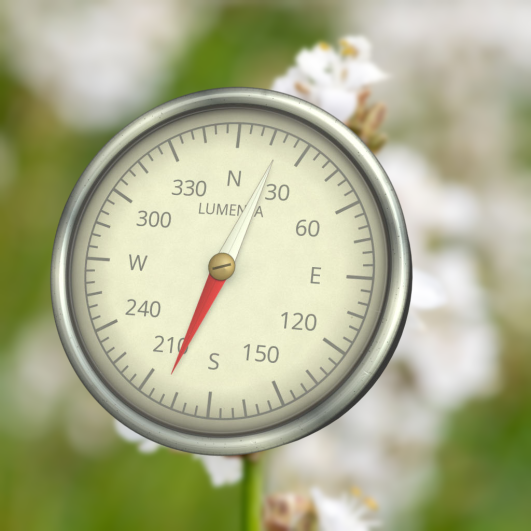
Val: 200
